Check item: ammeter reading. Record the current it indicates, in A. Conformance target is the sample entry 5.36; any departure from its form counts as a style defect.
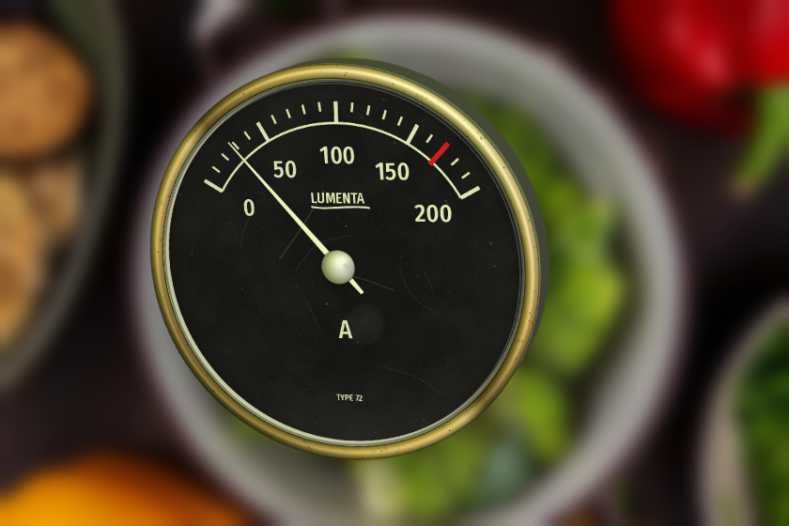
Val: 30
